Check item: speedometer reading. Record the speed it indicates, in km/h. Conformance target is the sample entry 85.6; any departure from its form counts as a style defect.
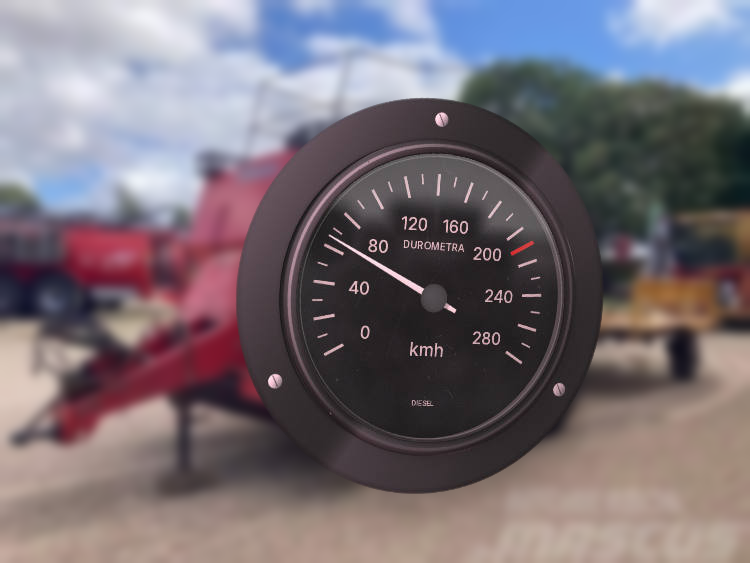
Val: 65
